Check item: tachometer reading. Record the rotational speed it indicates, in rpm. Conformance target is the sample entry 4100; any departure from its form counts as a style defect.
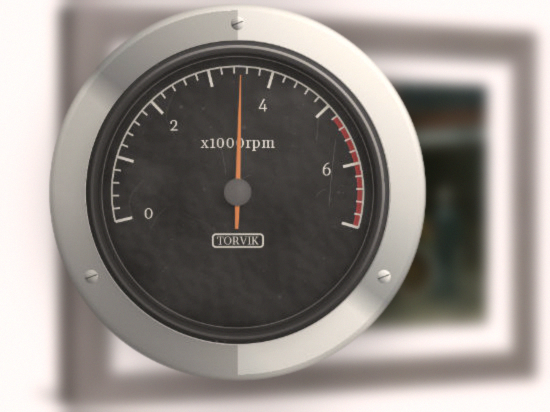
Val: 3500
